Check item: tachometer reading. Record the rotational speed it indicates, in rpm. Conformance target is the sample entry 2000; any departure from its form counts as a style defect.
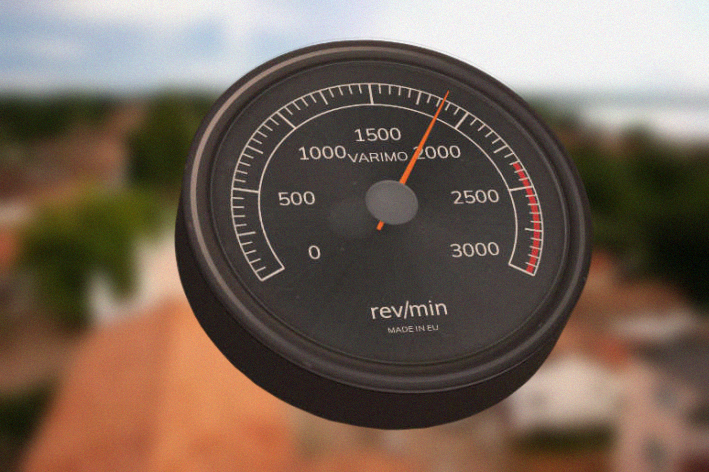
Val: 1875
